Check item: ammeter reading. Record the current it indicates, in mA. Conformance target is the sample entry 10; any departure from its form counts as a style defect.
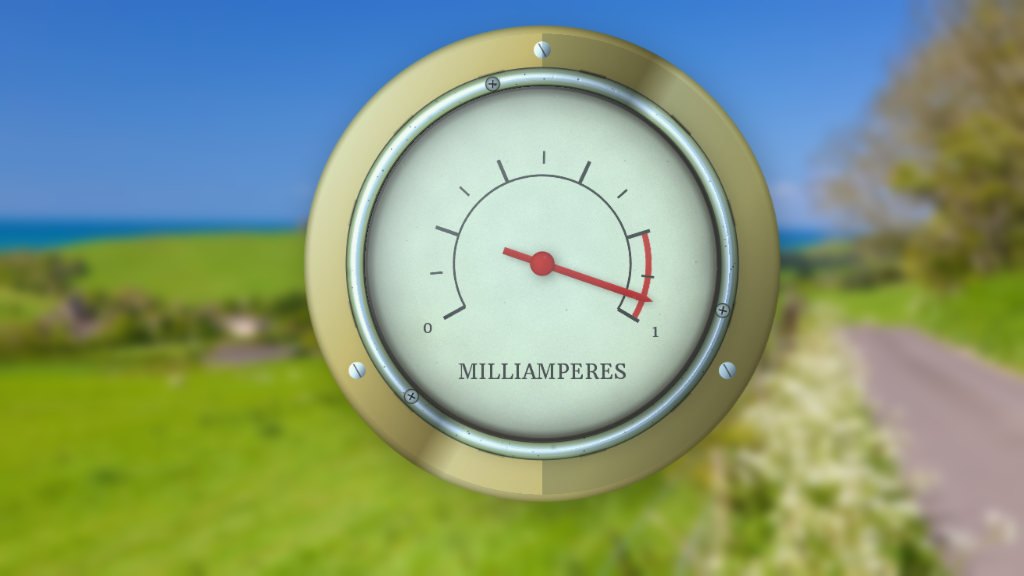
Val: 0.95
